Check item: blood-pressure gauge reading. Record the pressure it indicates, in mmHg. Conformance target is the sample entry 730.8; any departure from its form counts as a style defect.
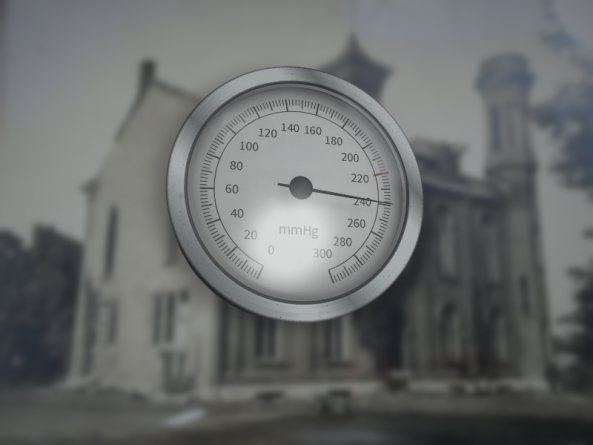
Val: 240
